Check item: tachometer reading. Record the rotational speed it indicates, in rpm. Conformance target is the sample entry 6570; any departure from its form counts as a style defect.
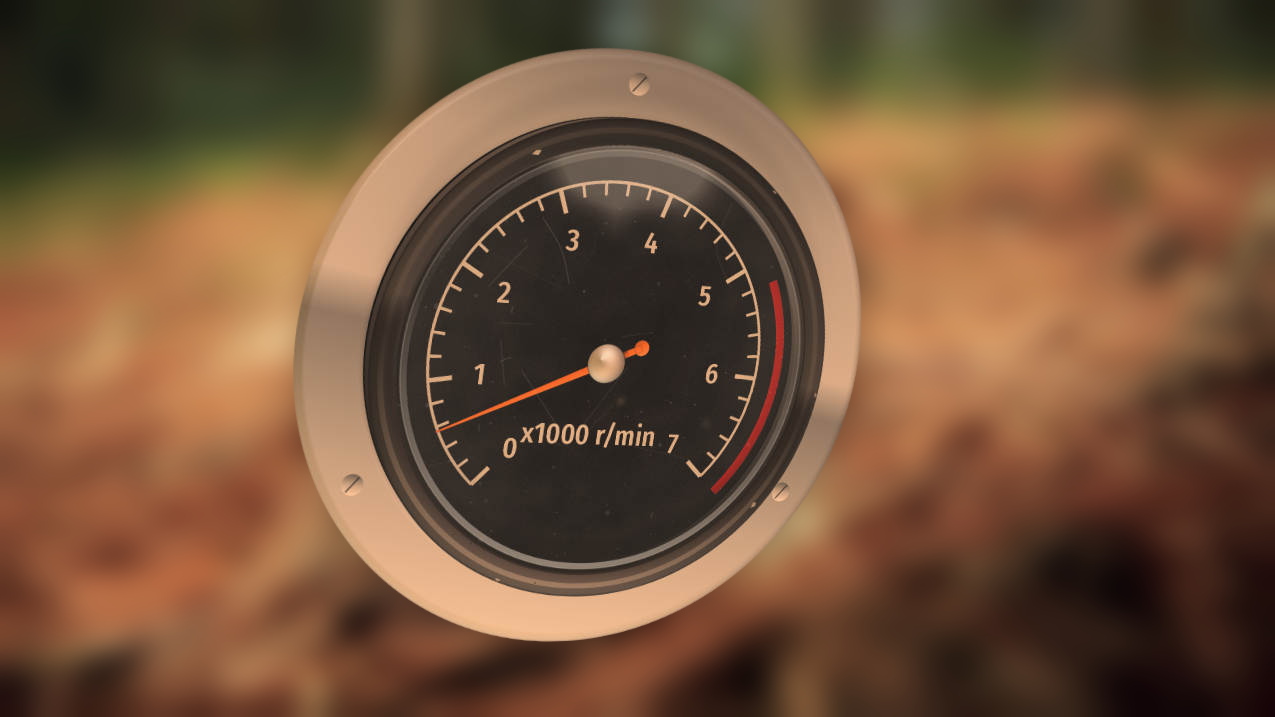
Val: 600
